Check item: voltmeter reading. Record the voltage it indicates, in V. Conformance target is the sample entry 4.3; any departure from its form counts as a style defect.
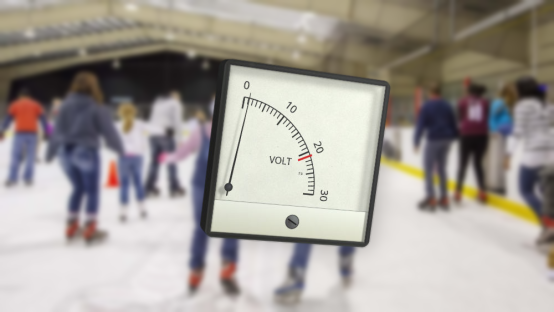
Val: 1
